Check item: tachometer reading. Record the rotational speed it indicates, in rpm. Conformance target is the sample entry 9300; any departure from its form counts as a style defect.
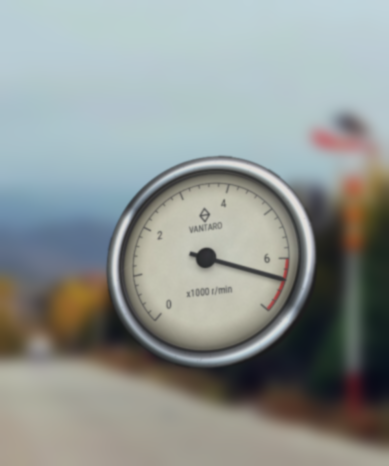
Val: 6400
